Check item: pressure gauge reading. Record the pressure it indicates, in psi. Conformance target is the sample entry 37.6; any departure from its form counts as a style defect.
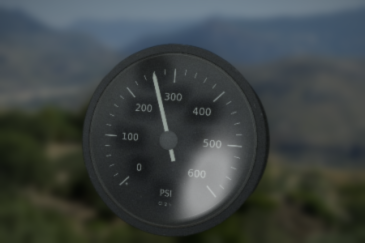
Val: 260
